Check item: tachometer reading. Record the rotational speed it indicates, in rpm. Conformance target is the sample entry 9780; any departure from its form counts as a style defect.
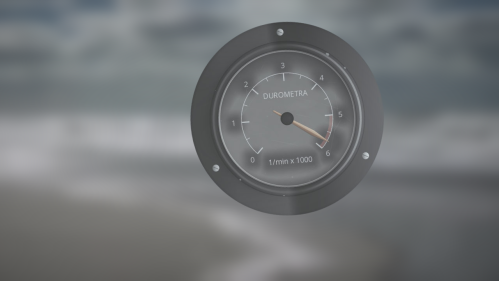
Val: 5750
